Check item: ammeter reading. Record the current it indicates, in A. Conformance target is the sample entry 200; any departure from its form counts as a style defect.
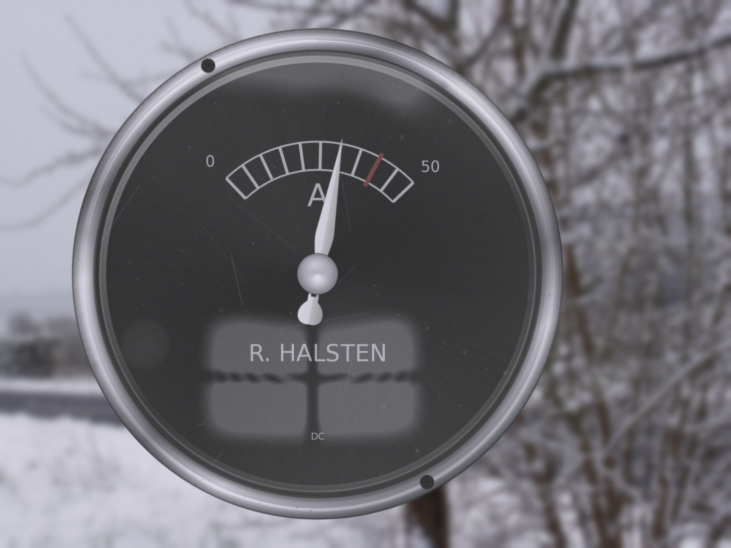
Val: 30
